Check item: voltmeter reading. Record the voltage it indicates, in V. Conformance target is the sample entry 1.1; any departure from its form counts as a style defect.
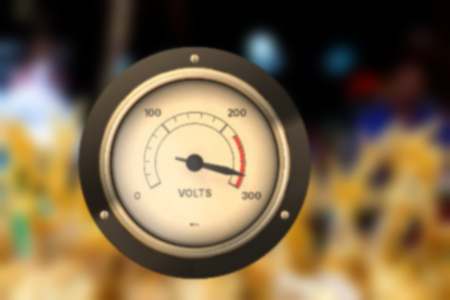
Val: 280
